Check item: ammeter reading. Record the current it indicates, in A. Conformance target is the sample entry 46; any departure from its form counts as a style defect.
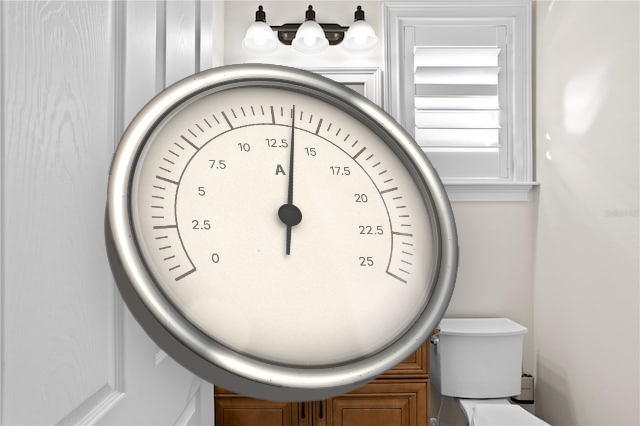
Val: 13.5
